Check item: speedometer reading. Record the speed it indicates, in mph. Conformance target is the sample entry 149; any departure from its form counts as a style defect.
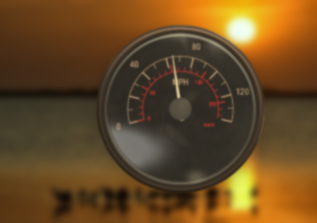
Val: 65
